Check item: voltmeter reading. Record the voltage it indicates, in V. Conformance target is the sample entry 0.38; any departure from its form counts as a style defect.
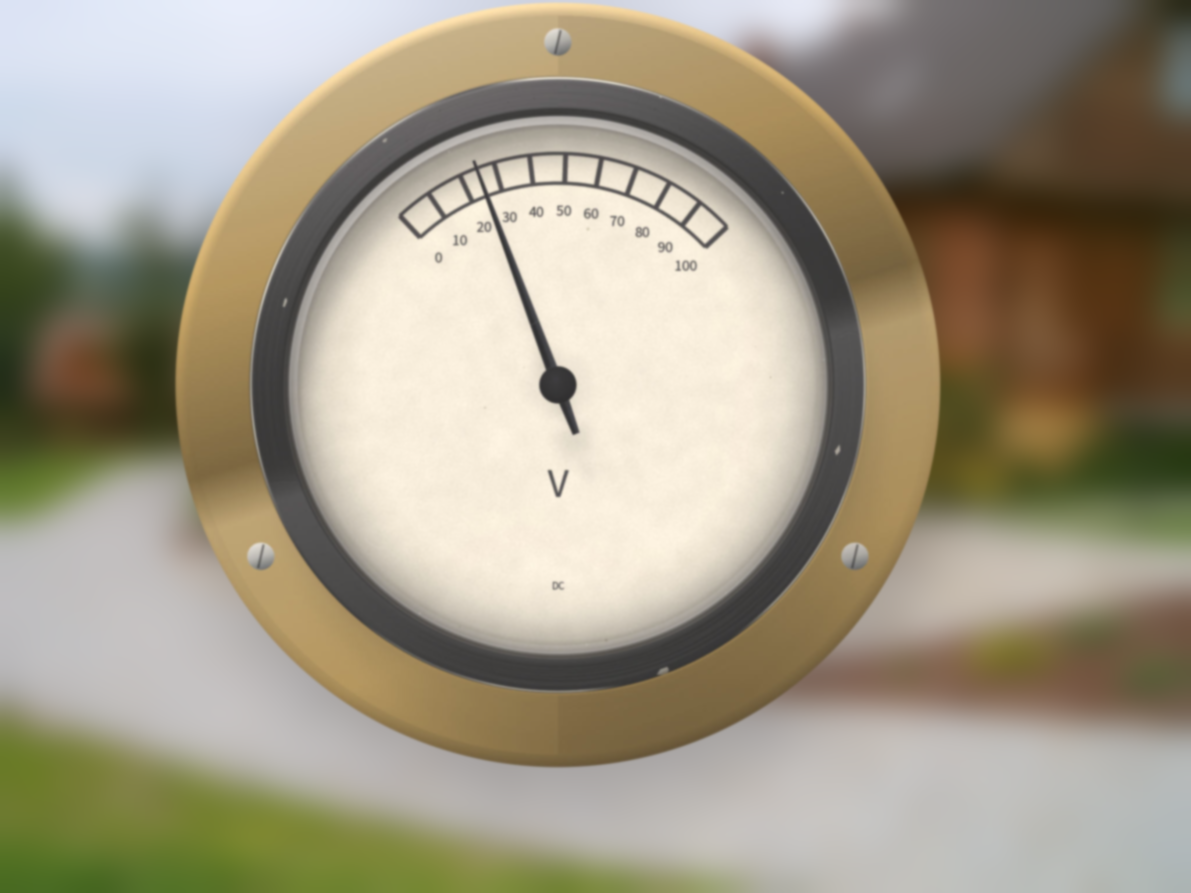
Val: 25
